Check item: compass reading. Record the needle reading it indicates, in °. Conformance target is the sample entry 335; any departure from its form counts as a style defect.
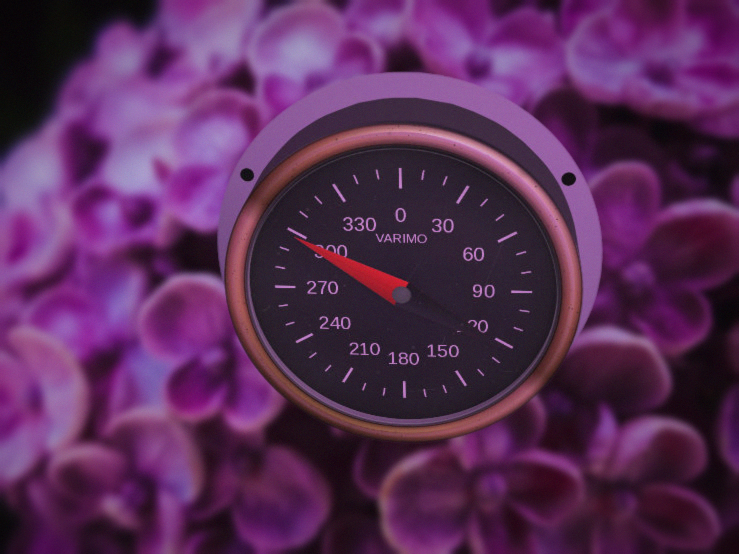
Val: 300
